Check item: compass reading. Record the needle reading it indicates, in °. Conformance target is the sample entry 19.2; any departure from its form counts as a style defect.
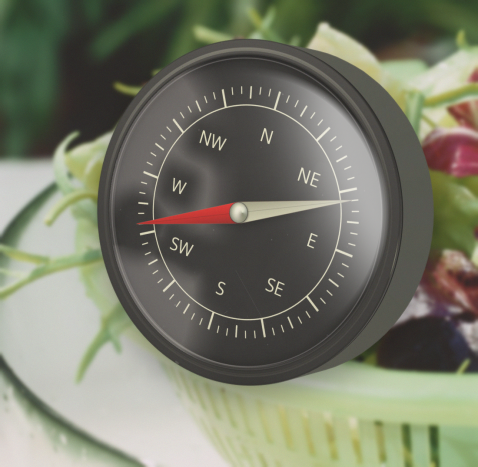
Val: 245
